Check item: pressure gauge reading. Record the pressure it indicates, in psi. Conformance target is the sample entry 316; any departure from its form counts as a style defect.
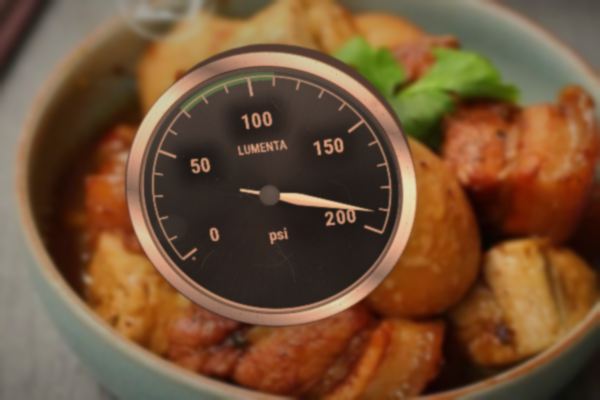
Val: 190
